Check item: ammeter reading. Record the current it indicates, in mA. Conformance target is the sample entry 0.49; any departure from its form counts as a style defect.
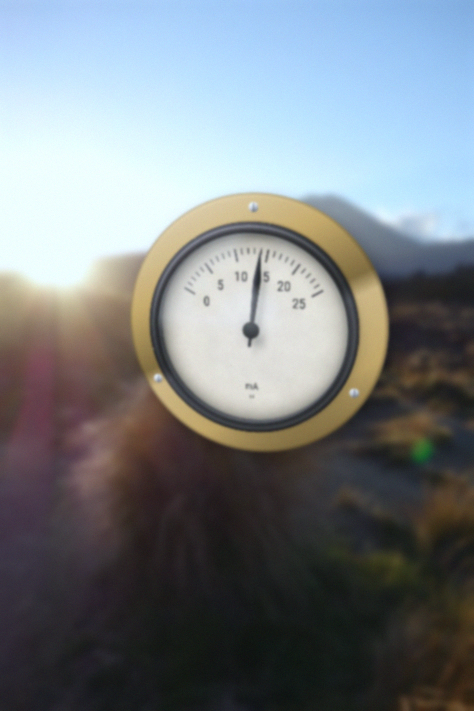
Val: 14
